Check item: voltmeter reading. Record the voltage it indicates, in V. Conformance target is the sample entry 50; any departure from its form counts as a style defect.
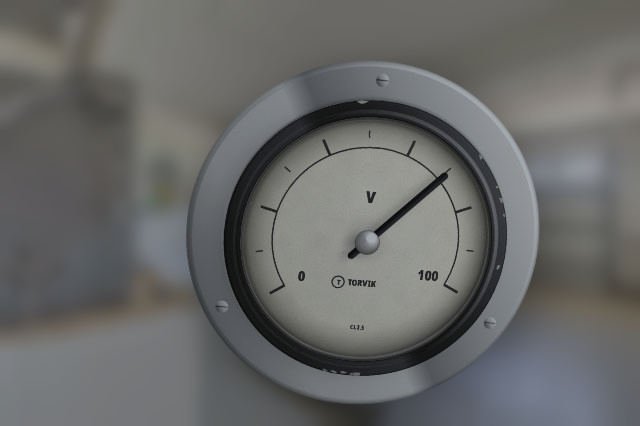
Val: 70
